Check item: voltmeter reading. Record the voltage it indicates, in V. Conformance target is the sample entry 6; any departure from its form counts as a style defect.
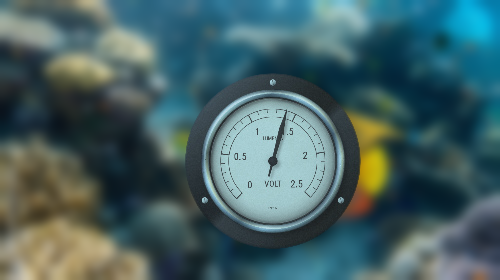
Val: 1.4
